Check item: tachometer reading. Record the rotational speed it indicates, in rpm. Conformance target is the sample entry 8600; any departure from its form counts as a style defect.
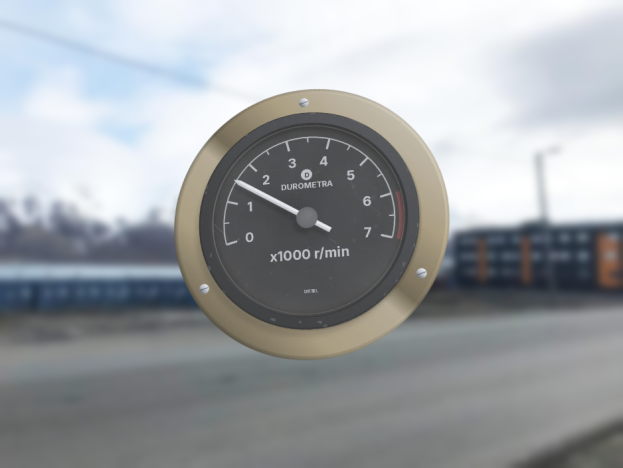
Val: 1500
